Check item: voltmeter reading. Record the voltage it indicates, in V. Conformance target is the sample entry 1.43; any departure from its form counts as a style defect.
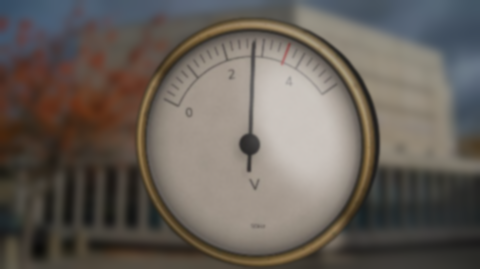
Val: 2.8
